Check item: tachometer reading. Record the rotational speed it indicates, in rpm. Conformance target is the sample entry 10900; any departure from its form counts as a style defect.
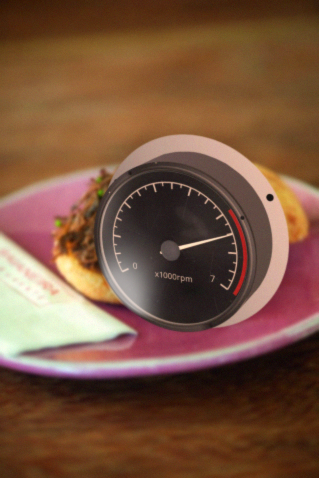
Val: 5500
